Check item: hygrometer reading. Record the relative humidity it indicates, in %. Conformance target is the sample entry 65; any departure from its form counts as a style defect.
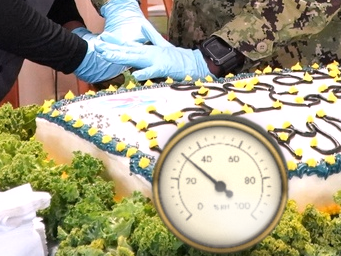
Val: 32
